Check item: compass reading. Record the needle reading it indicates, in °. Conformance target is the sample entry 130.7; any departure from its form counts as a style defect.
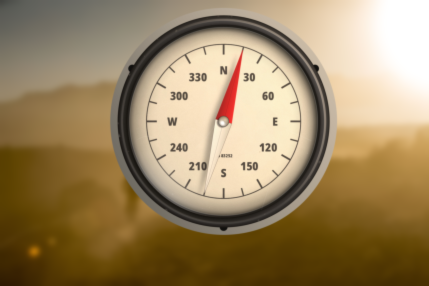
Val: 15
